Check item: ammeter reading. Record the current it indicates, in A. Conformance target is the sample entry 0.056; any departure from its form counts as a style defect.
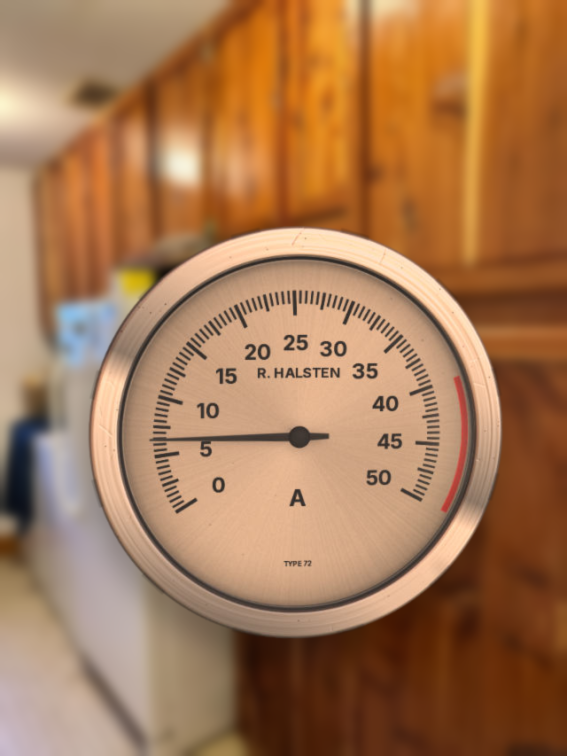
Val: 6.5
